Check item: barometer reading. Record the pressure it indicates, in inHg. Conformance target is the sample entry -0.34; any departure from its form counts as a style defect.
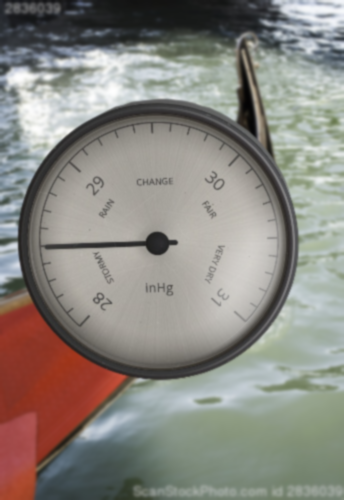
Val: 28.5
